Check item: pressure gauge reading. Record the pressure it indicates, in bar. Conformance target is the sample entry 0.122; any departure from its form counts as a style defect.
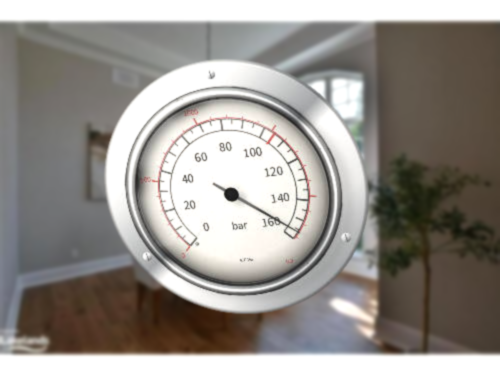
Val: 155
